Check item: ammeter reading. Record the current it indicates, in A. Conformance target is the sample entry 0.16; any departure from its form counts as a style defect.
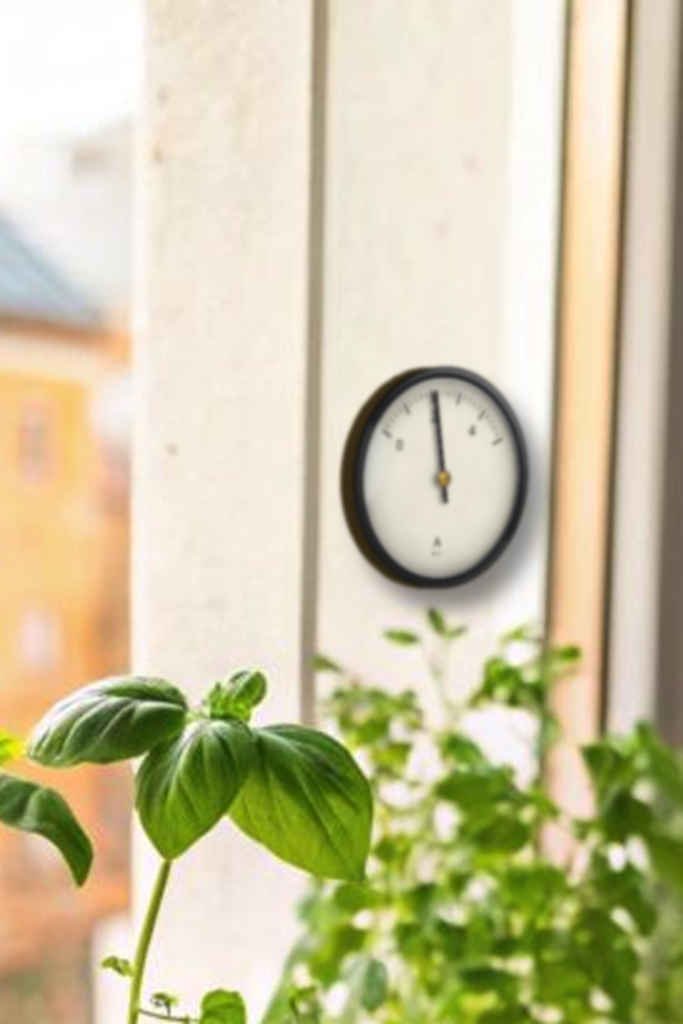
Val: 2
